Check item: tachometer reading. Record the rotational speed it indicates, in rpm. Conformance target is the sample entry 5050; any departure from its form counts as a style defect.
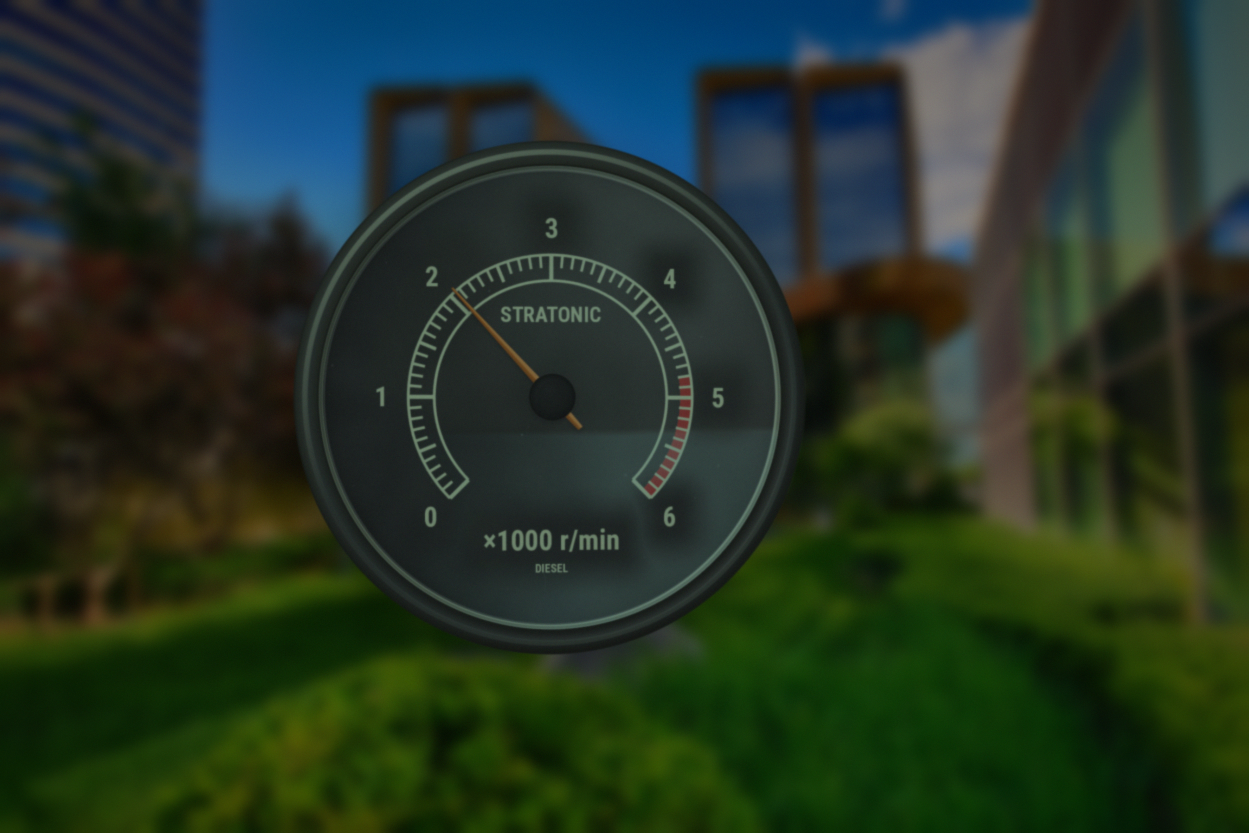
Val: 2050
